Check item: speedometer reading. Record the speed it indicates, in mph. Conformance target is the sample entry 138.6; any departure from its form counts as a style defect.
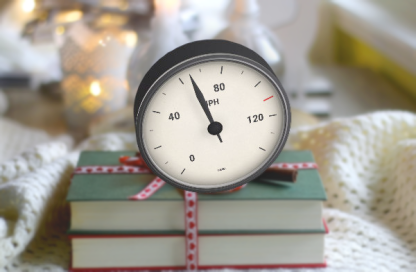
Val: 65
